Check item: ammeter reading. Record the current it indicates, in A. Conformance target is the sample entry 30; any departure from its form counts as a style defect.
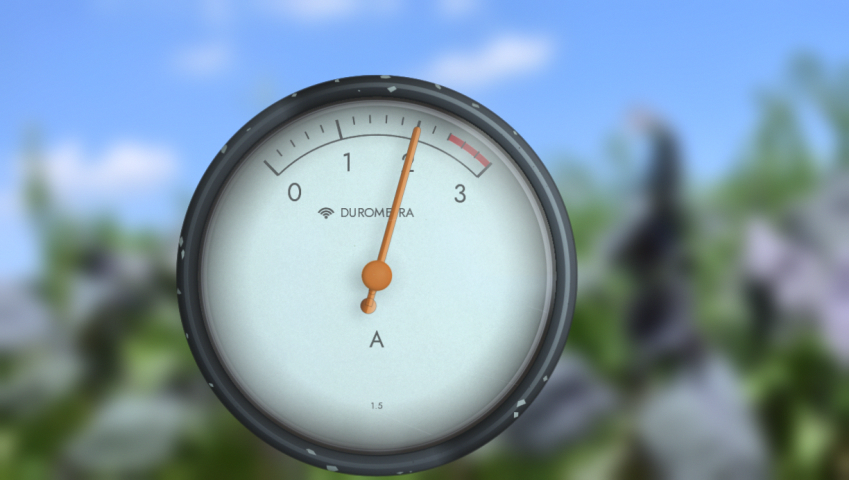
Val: 2
